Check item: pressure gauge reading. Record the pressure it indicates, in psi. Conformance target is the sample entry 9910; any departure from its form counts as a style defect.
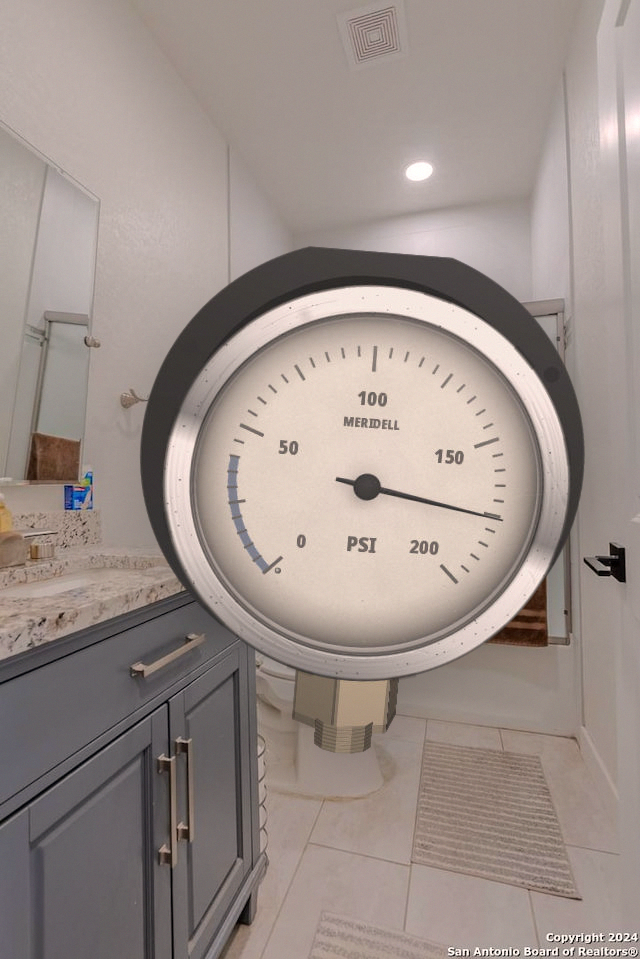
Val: 175
